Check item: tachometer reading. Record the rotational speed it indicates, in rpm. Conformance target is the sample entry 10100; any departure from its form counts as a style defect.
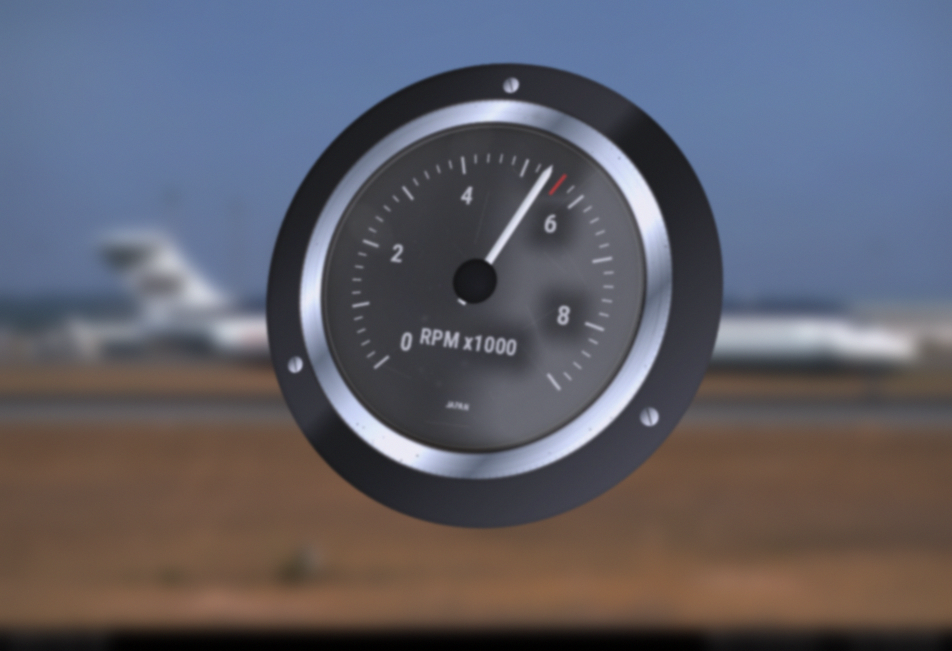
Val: 5400
